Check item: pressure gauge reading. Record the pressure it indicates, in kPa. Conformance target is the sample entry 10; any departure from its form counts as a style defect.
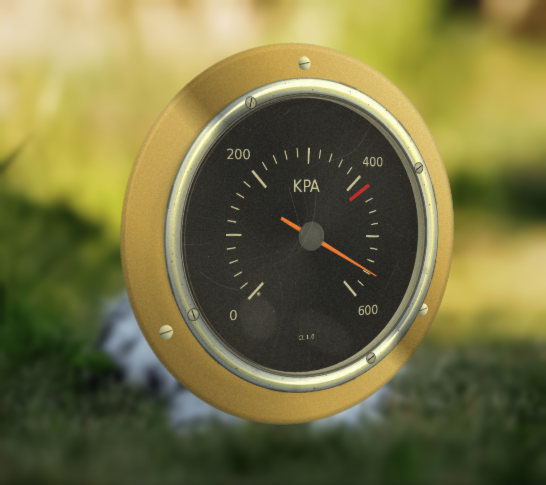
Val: 560
